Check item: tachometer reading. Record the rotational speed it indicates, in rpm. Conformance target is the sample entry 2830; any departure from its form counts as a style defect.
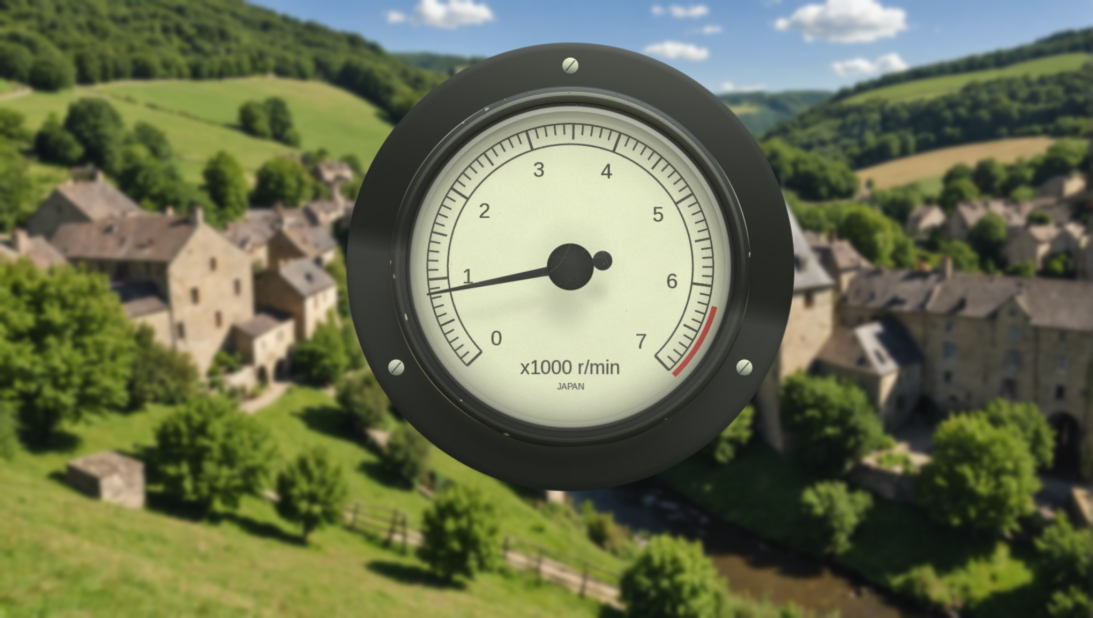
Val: 850
